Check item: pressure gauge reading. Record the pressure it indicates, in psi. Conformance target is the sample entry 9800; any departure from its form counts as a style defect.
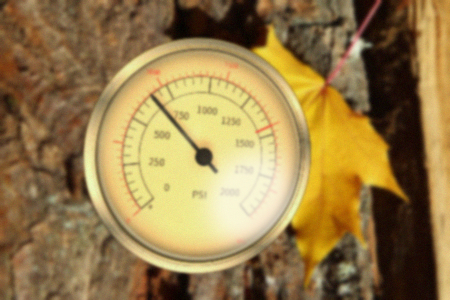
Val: 650
